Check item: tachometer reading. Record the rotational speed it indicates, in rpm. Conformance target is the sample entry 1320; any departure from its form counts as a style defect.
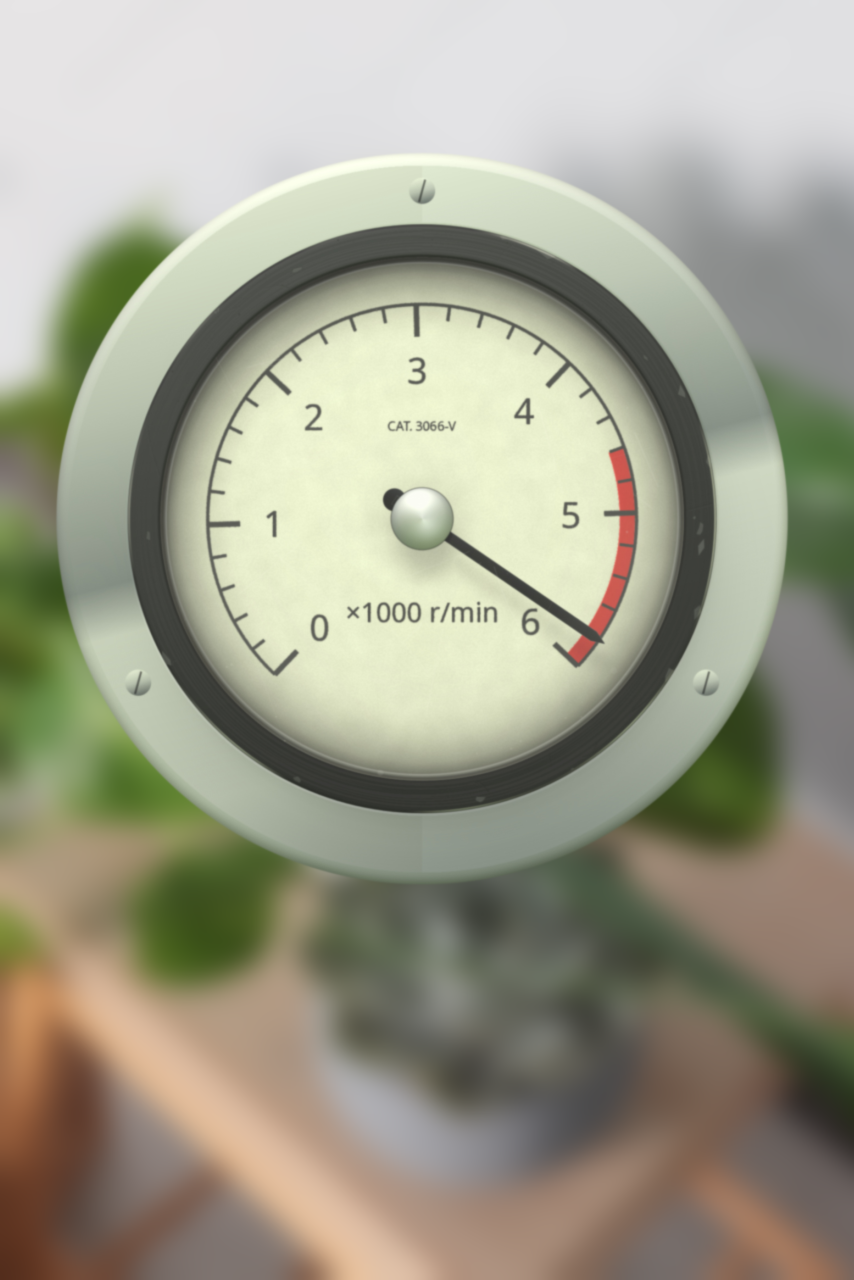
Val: 5800
